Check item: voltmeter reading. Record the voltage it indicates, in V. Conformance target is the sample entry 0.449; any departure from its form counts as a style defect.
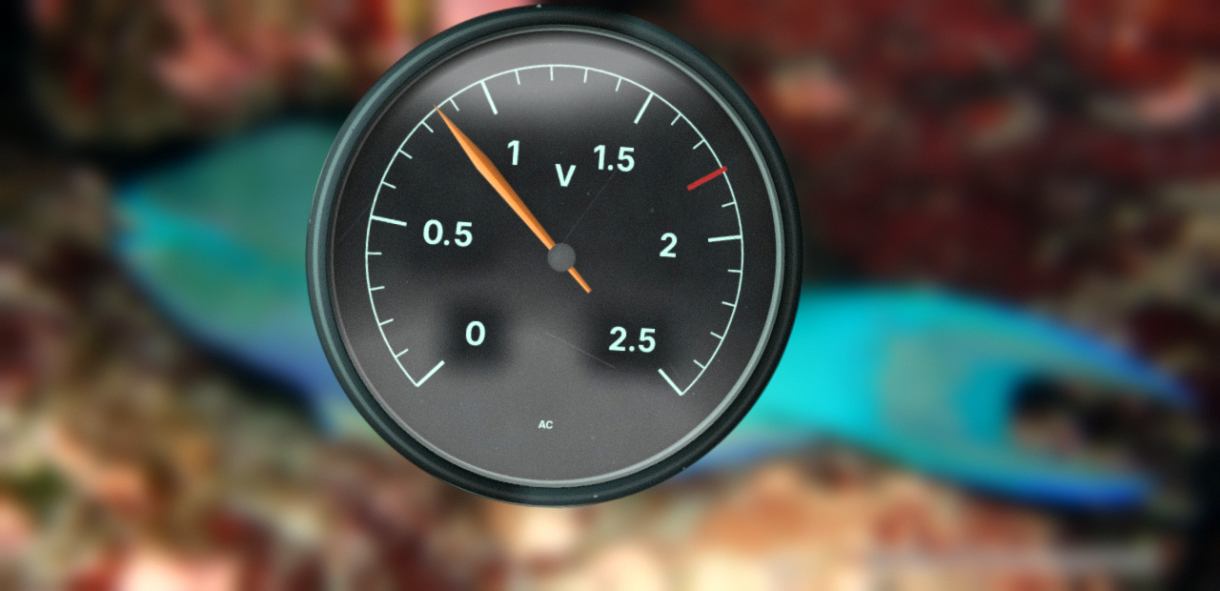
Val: 0.85
